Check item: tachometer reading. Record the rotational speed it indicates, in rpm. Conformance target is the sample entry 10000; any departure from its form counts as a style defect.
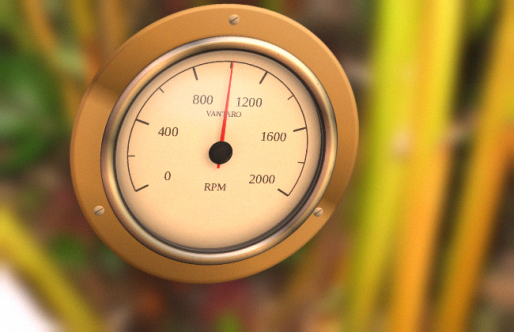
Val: 1000
